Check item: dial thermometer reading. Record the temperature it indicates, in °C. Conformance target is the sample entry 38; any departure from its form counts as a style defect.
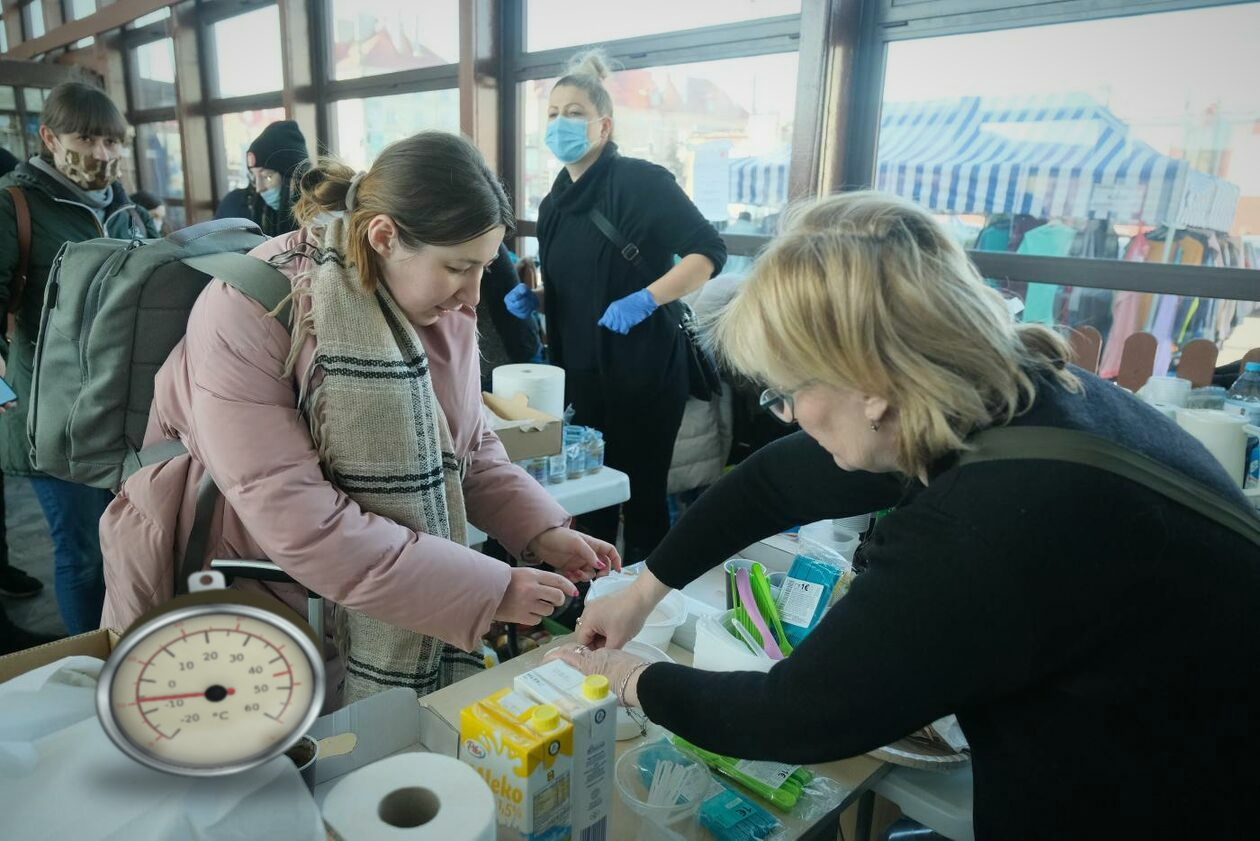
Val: -5
